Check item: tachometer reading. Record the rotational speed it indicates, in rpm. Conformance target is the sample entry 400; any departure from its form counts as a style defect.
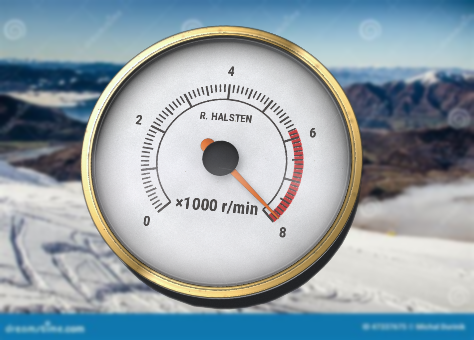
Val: 7900
